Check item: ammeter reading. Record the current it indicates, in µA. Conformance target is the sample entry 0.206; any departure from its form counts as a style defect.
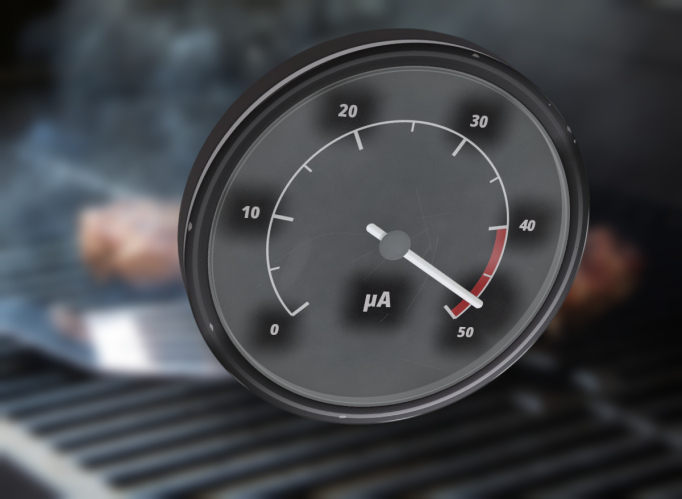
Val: 47.5
